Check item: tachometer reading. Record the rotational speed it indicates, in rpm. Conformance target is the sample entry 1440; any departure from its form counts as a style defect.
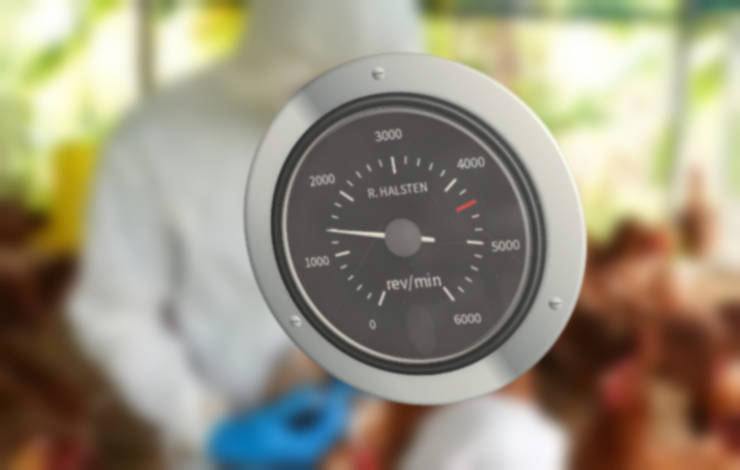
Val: 1400
